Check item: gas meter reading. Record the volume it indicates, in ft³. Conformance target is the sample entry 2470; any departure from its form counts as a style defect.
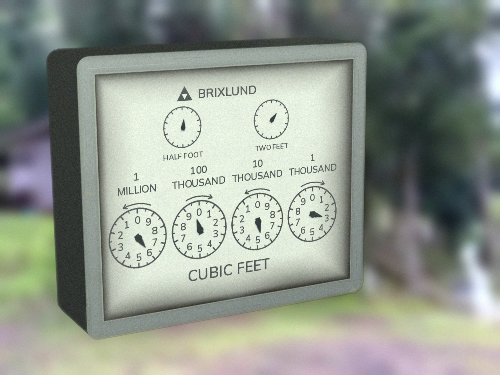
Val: 595300
